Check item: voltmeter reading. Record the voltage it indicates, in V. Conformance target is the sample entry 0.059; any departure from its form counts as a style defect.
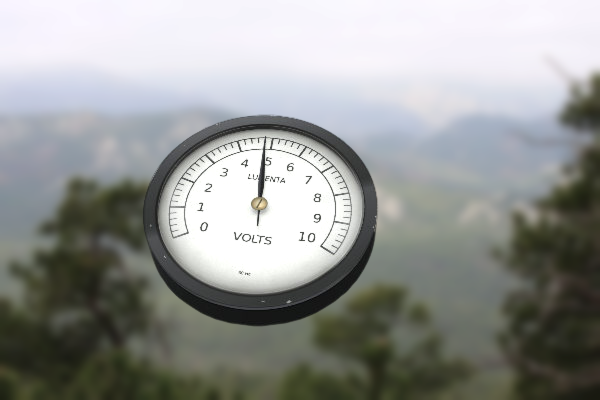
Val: 4.8
